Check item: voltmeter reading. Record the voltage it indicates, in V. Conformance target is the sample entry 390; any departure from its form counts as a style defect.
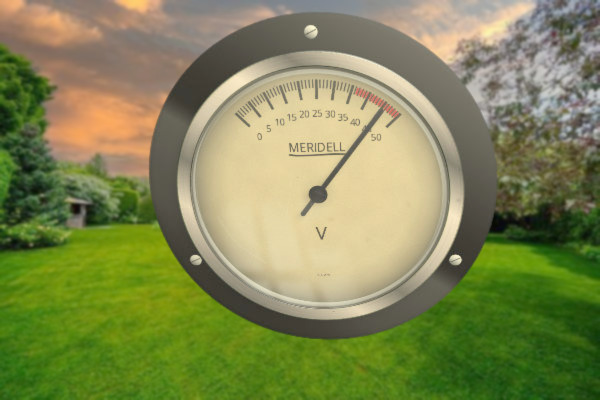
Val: 45
